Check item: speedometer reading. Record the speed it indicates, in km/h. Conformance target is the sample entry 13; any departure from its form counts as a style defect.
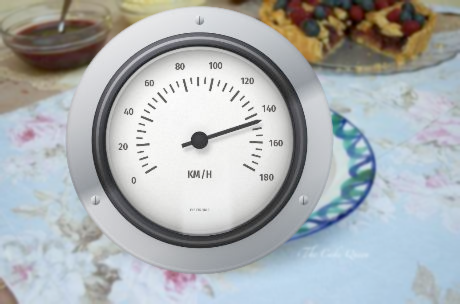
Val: 145
